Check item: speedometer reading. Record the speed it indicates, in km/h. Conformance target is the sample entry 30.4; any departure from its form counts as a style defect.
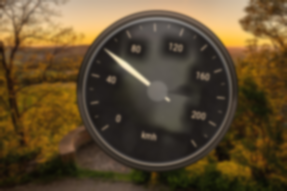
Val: 60
